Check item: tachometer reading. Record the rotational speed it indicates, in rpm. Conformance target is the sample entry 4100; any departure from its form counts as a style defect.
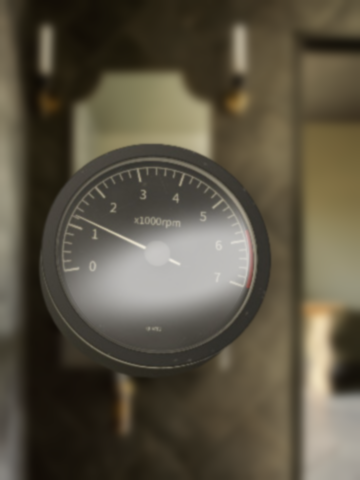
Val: 1200
